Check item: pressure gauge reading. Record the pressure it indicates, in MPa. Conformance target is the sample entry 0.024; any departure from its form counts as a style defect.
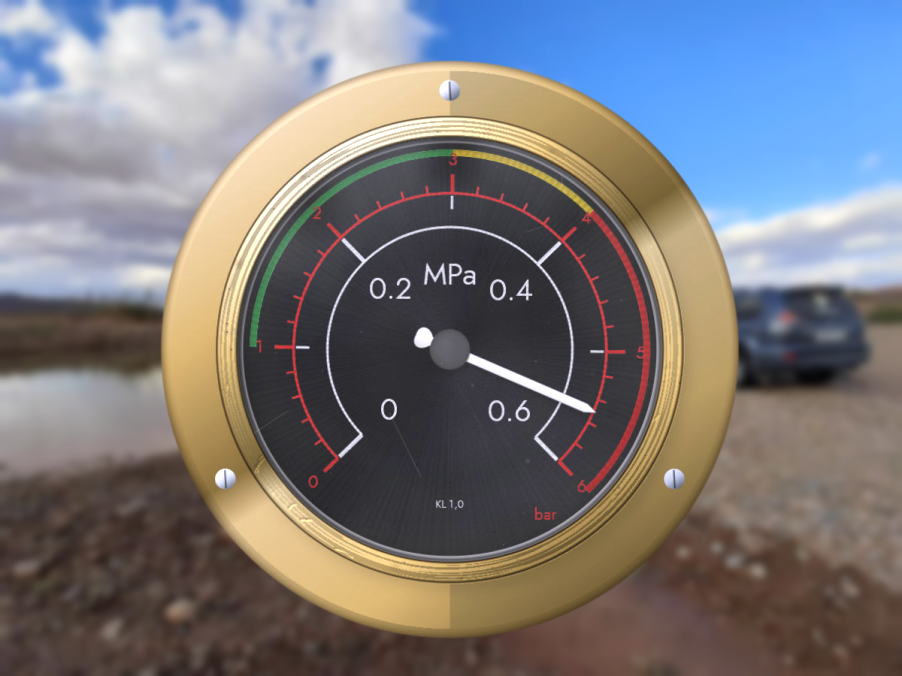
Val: 0.55
